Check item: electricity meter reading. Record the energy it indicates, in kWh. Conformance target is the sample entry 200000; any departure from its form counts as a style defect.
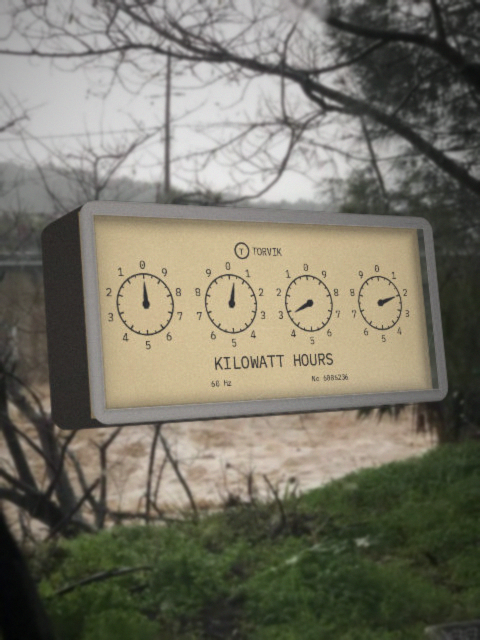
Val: 32
